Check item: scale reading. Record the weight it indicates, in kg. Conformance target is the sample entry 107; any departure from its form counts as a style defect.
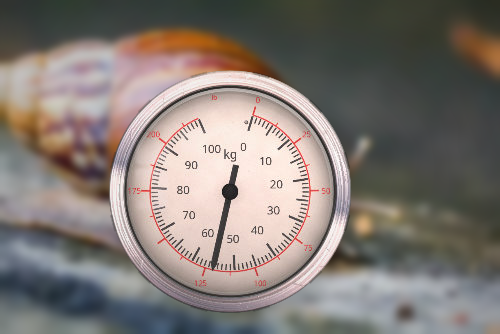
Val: 55
